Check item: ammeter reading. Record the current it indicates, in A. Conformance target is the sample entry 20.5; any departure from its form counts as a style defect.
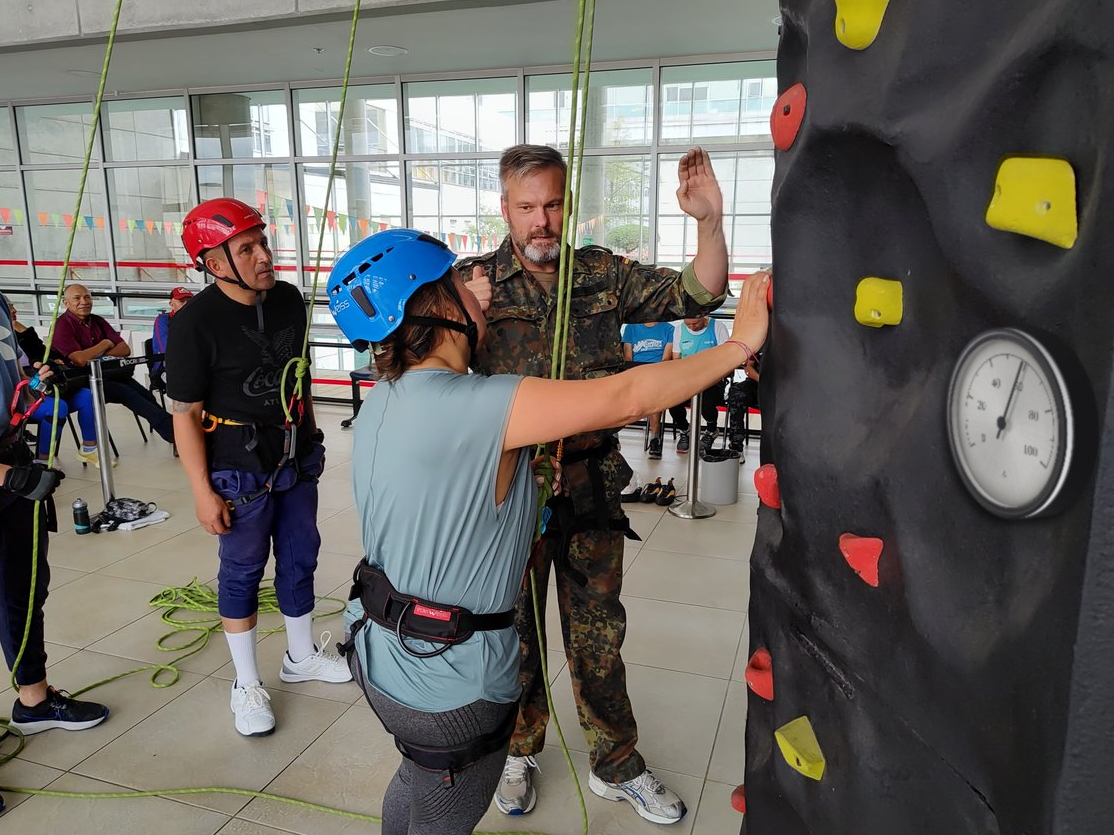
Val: 60
